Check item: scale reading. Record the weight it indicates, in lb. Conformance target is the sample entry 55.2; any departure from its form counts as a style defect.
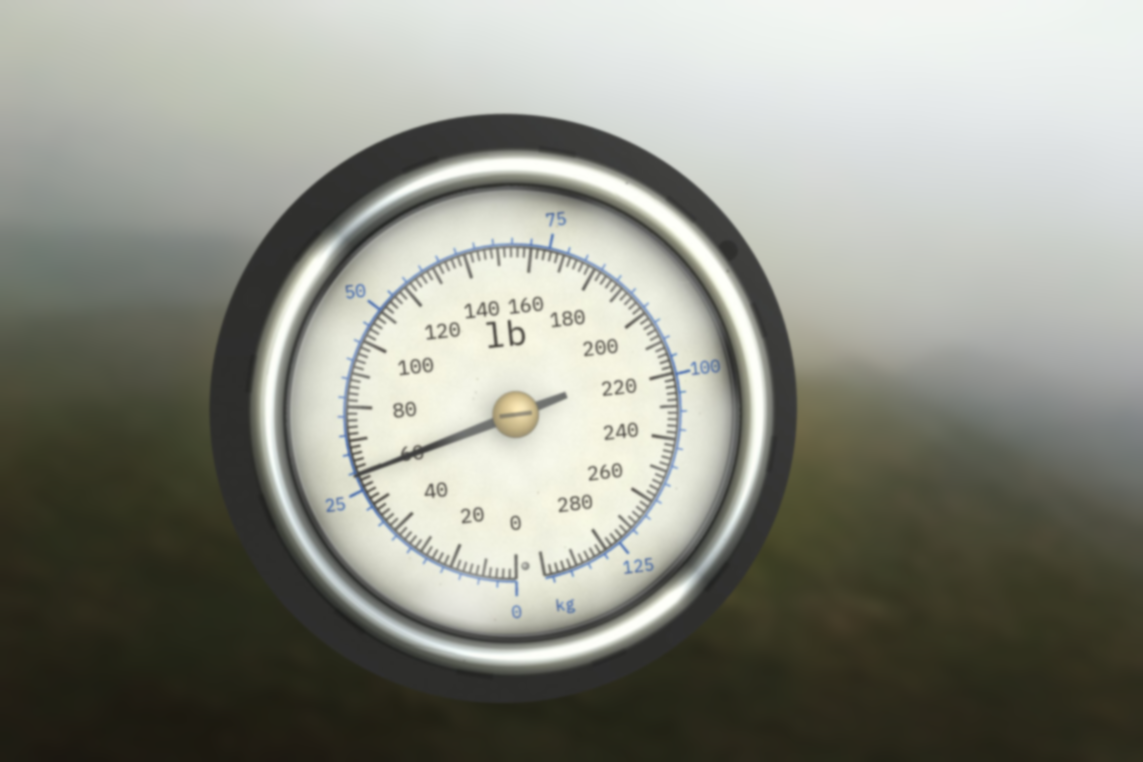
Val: 60
